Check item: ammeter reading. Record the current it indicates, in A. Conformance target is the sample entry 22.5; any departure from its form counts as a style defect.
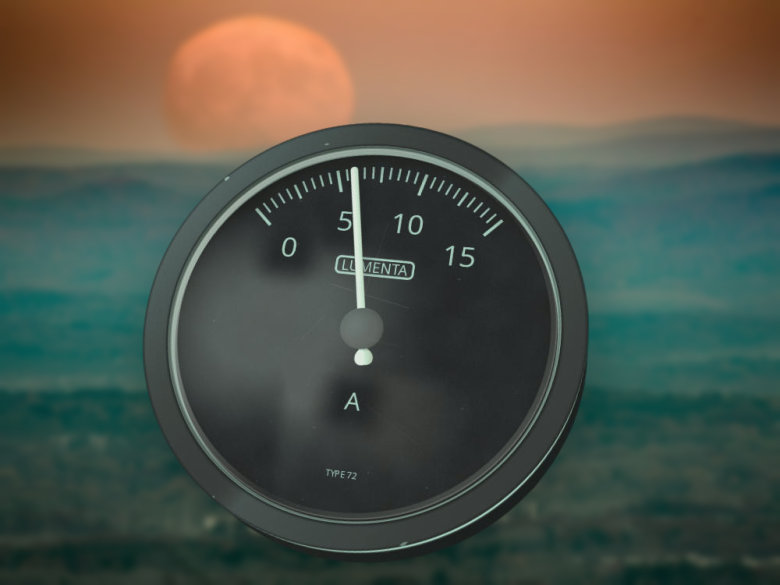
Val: 6
